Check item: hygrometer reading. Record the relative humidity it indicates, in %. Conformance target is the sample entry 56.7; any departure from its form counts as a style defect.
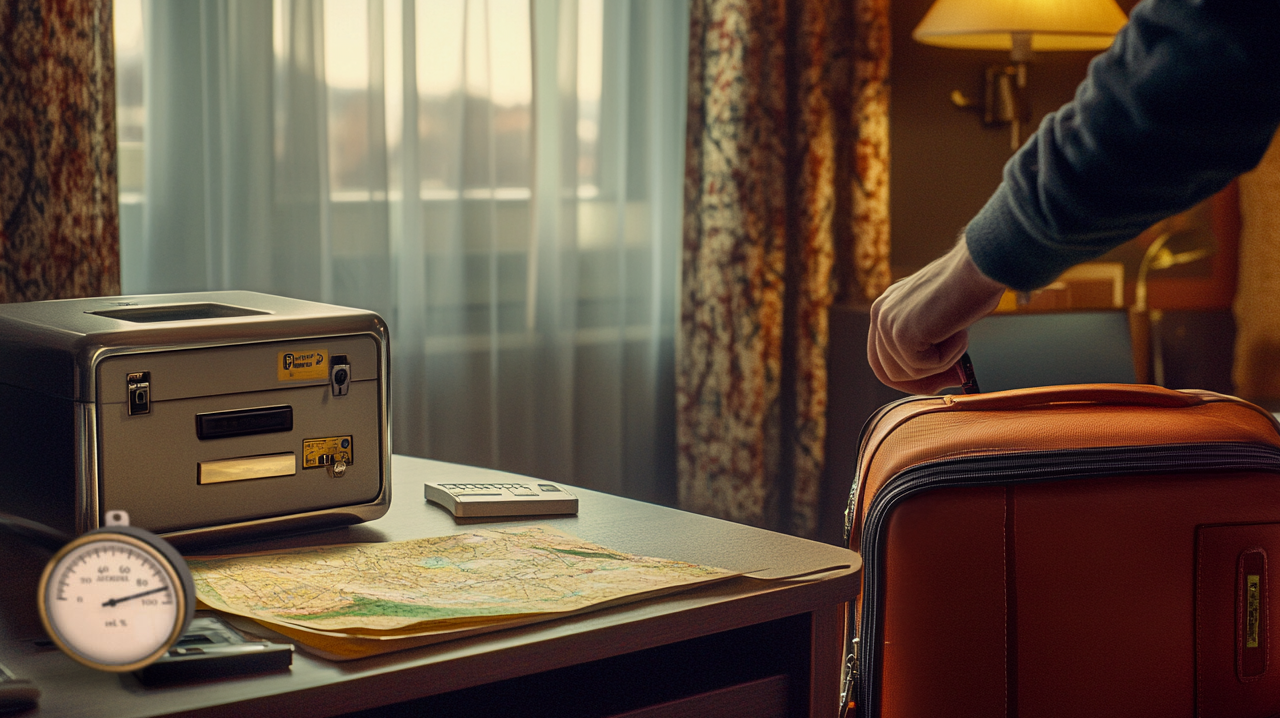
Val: 90
